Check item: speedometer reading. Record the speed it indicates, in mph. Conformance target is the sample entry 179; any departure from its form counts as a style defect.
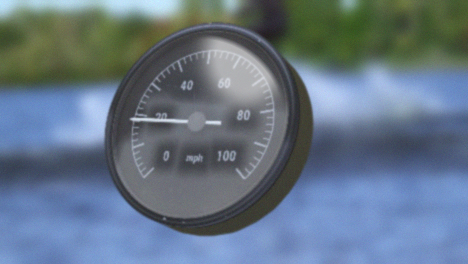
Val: 18
